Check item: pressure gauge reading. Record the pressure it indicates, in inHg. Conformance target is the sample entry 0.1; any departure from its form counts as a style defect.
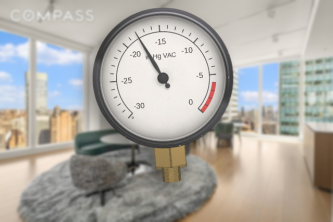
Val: -18
